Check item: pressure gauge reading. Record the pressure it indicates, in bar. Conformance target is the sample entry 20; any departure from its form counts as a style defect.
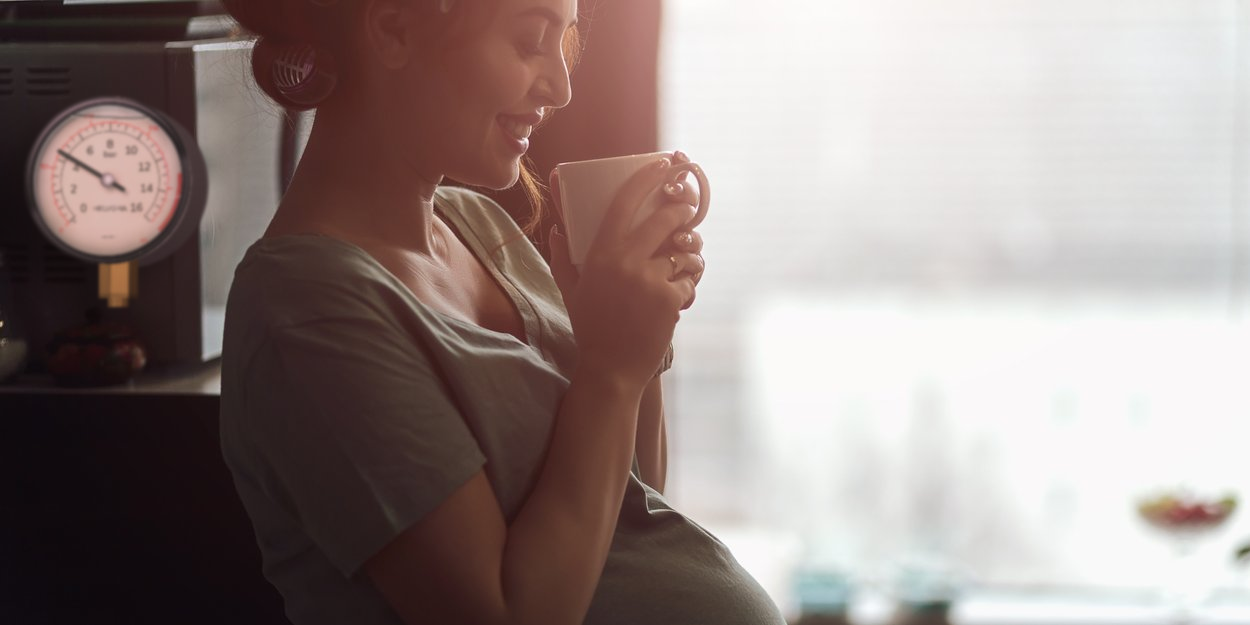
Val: 4.5
